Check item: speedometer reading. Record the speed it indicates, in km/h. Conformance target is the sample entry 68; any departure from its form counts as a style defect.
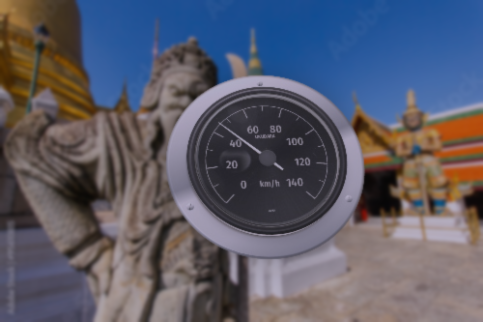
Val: 45
